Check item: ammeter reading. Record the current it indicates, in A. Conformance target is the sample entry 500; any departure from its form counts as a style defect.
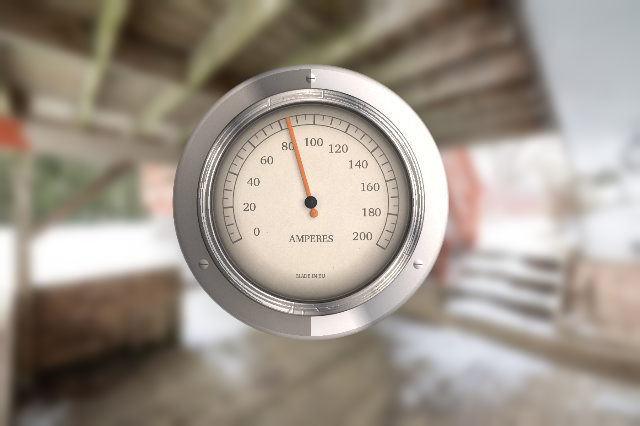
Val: 85
